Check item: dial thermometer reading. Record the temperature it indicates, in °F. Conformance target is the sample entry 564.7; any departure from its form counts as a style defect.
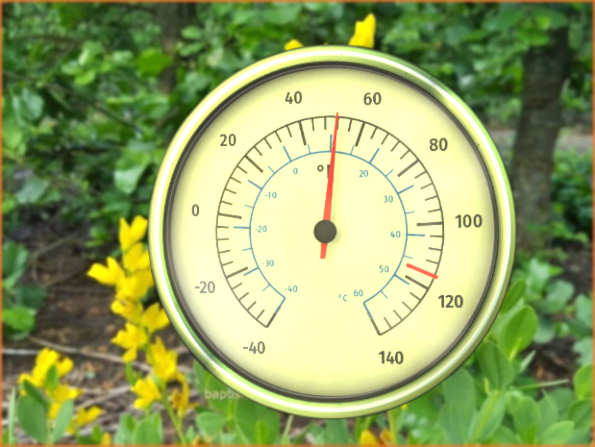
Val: 52
